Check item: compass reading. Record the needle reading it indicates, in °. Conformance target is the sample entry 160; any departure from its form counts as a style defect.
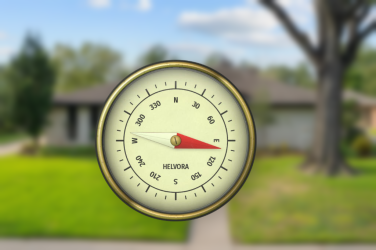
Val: 100
